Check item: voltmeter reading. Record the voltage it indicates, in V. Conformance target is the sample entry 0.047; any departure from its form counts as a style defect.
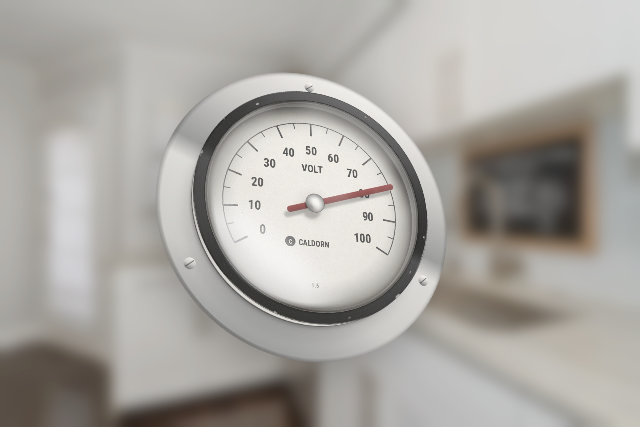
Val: 80
